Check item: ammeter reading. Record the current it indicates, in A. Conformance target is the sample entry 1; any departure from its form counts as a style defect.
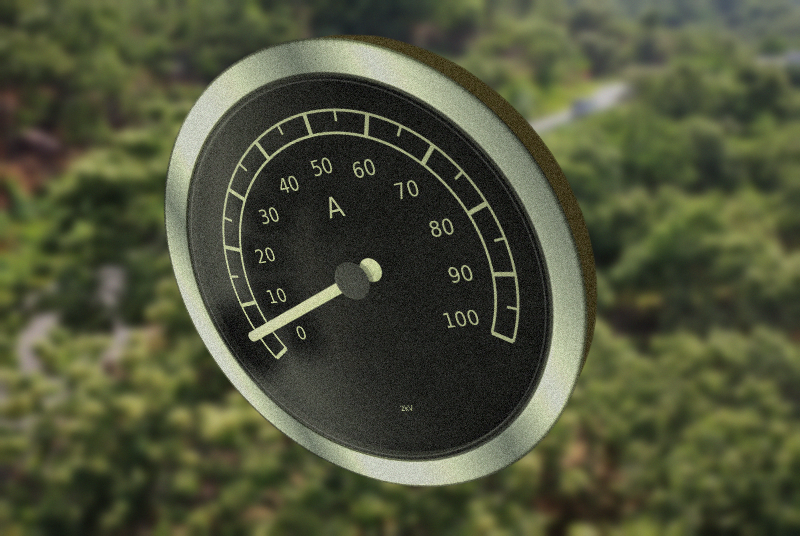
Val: 5
